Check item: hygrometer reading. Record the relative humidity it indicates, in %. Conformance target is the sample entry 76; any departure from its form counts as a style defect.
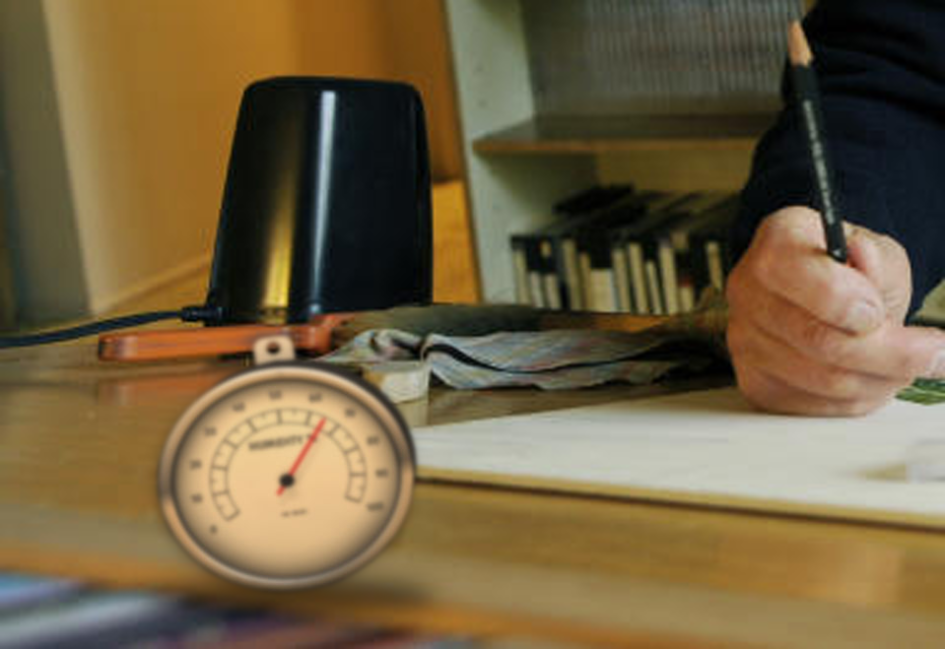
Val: 65
